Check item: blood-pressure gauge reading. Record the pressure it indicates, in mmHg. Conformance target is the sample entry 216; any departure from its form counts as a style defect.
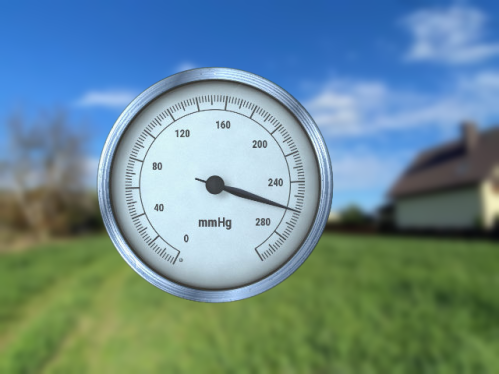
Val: 260
